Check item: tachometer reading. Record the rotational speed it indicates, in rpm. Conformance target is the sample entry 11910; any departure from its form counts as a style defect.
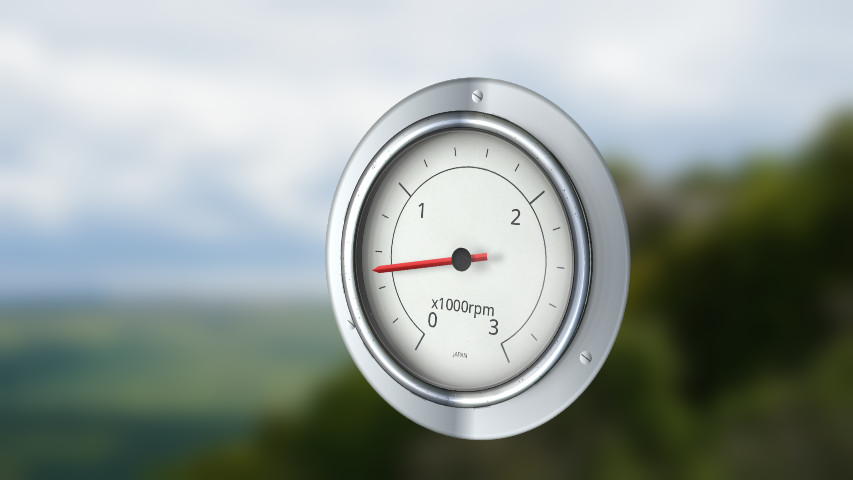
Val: 500
